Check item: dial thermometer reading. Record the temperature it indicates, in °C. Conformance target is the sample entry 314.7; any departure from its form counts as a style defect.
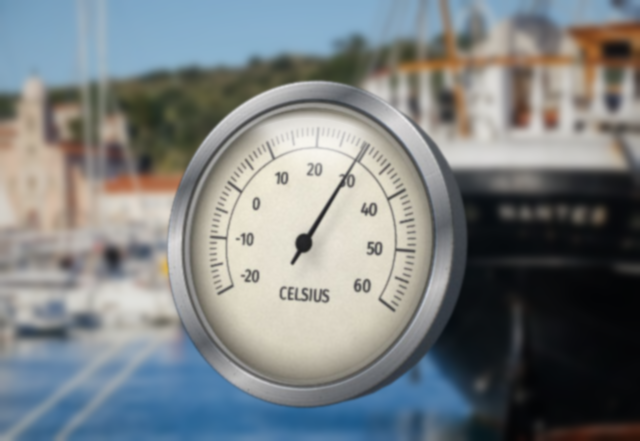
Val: 30
